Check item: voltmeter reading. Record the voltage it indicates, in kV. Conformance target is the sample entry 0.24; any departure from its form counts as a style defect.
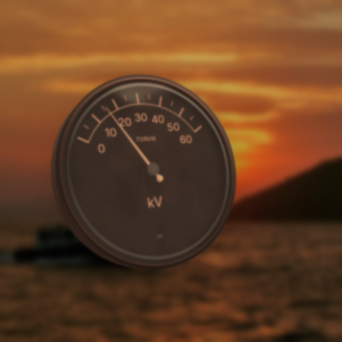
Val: 15
